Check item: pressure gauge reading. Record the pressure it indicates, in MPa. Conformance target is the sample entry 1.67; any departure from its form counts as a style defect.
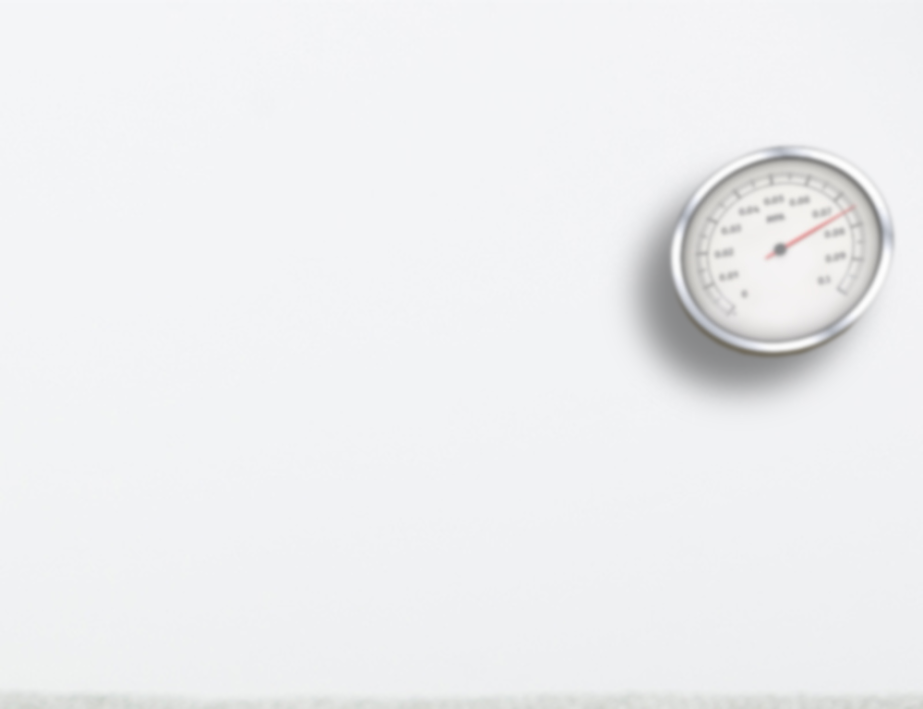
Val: 0.075
